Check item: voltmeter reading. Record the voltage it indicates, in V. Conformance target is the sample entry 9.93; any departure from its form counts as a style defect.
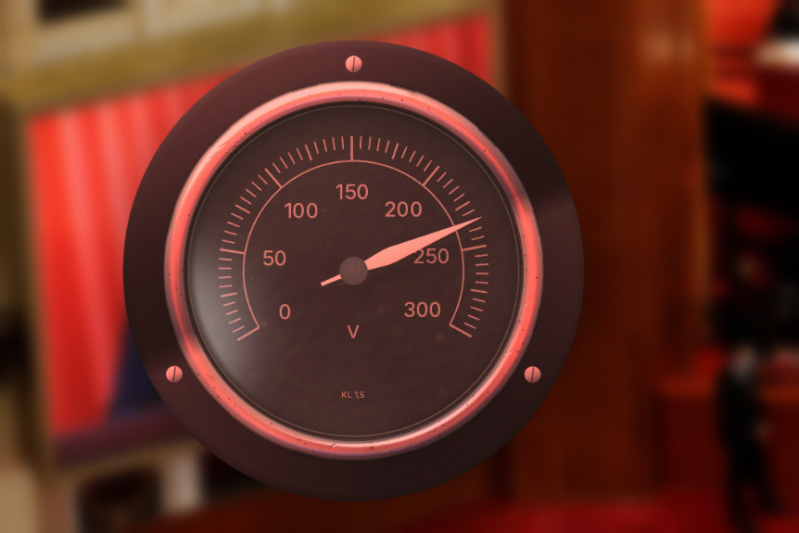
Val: 235
